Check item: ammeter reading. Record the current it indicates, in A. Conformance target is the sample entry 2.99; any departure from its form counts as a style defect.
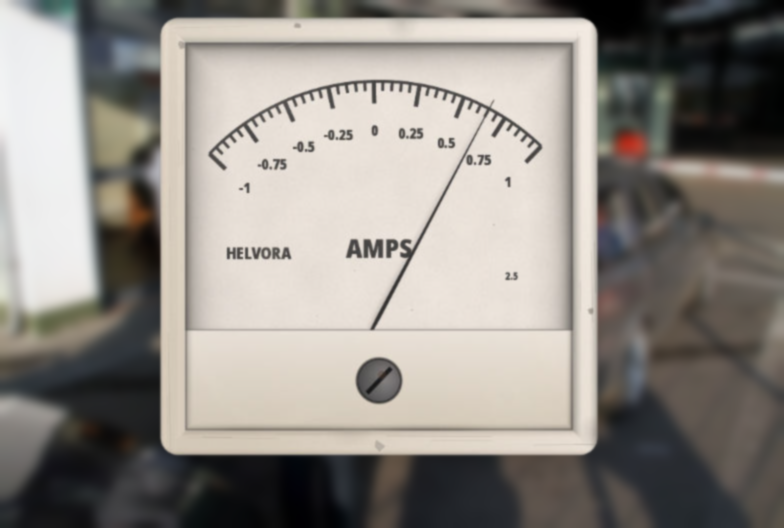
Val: 0.65
